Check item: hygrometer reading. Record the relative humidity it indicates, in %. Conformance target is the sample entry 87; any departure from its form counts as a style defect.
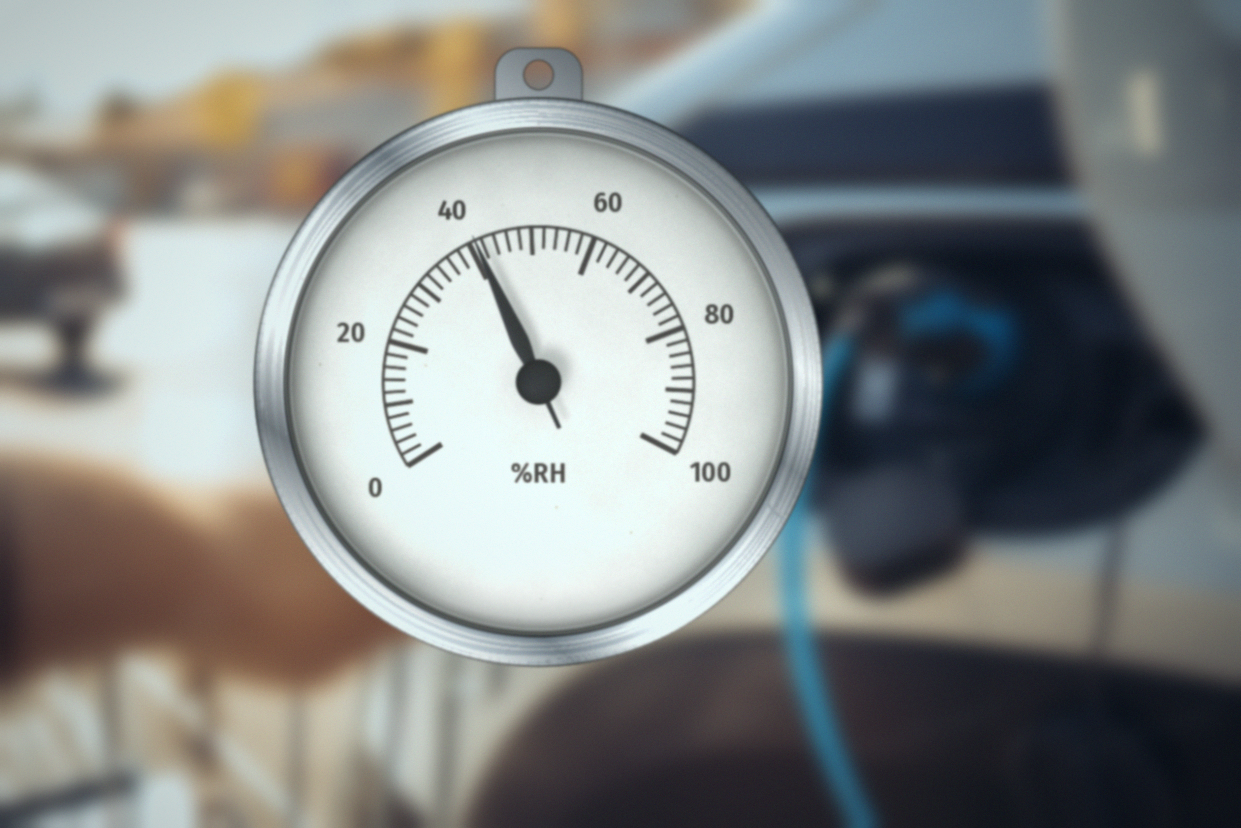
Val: 41
